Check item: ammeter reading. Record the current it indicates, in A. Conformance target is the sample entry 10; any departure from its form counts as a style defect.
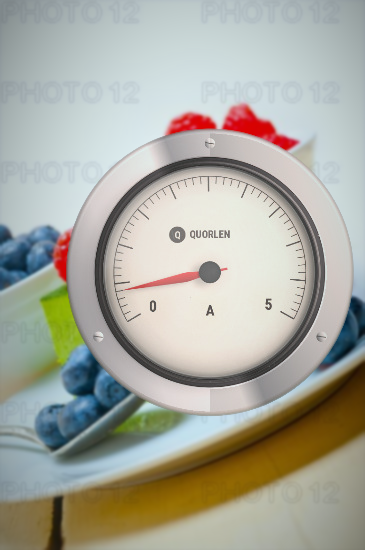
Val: 0.4
